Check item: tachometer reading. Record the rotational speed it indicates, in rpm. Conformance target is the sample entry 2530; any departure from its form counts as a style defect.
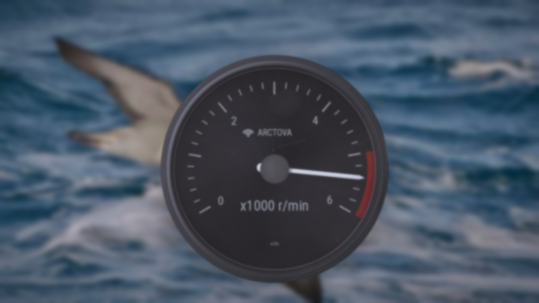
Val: 5400
